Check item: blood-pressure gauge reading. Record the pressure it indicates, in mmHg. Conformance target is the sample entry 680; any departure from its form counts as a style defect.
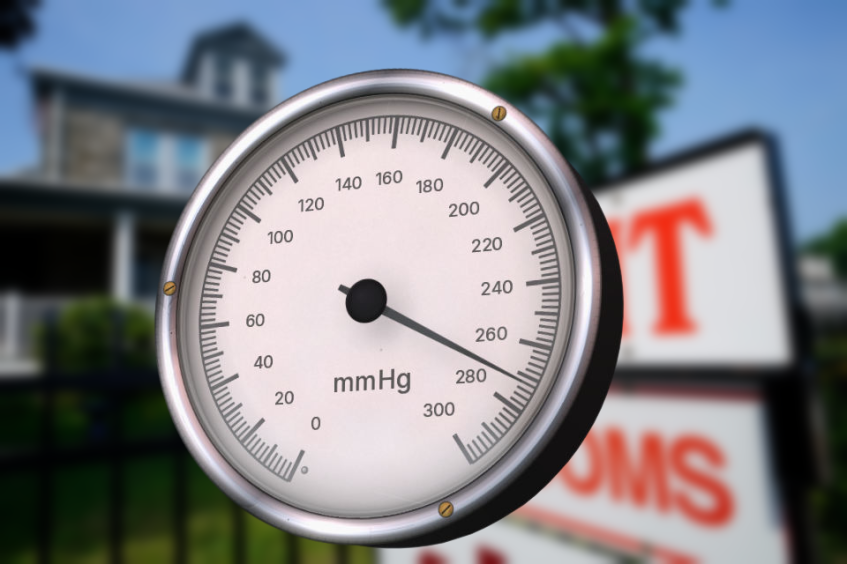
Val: 272
